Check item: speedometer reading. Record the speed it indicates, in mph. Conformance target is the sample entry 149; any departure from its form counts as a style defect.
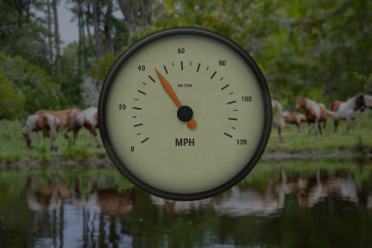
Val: 45
